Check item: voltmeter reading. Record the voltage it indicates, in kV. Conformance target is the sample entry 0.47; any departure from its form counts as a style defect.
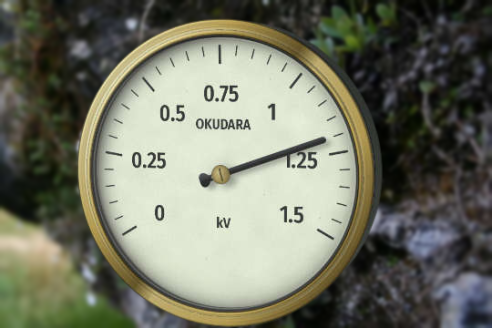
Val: 1.2
